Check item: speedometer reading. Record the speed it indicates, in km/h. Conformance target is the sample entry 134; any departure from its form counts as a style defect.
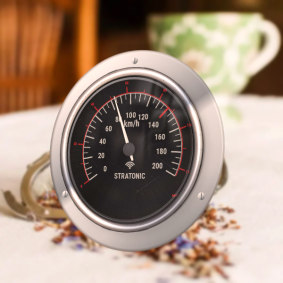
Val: 85
